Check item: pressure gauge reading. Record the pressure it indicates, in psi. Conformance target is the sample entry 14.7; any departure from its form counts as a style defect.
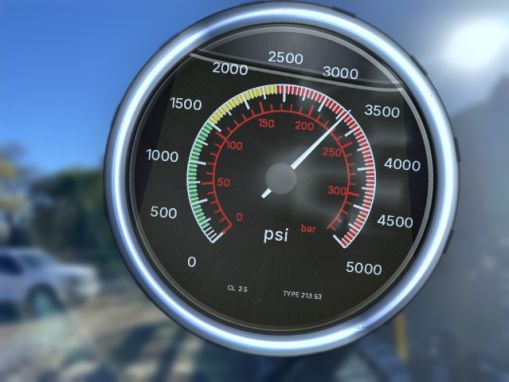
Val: 3300
